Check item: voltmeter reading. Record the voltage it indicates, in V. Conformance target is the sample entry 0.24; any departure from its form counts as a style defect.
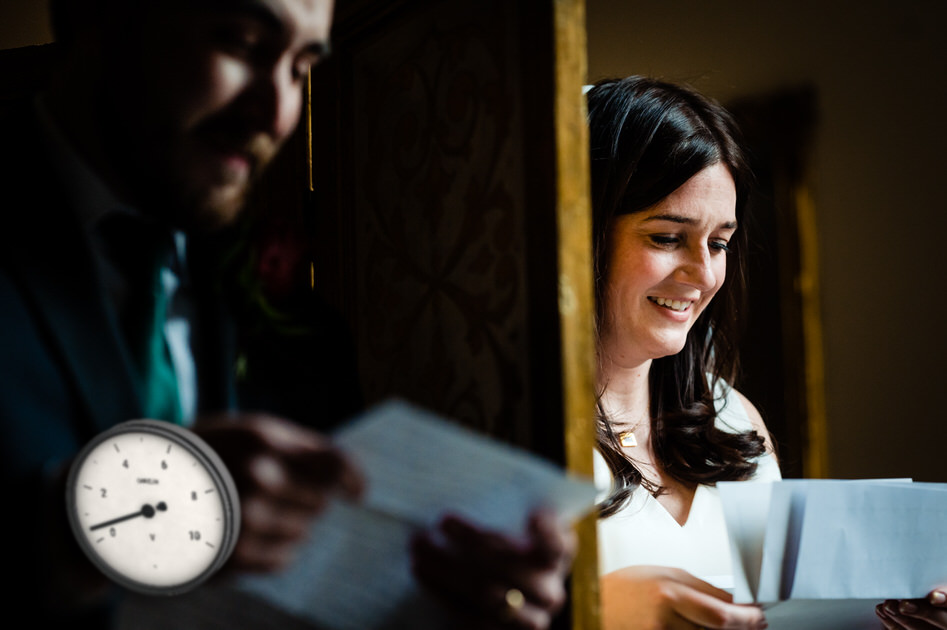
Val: 0.5
